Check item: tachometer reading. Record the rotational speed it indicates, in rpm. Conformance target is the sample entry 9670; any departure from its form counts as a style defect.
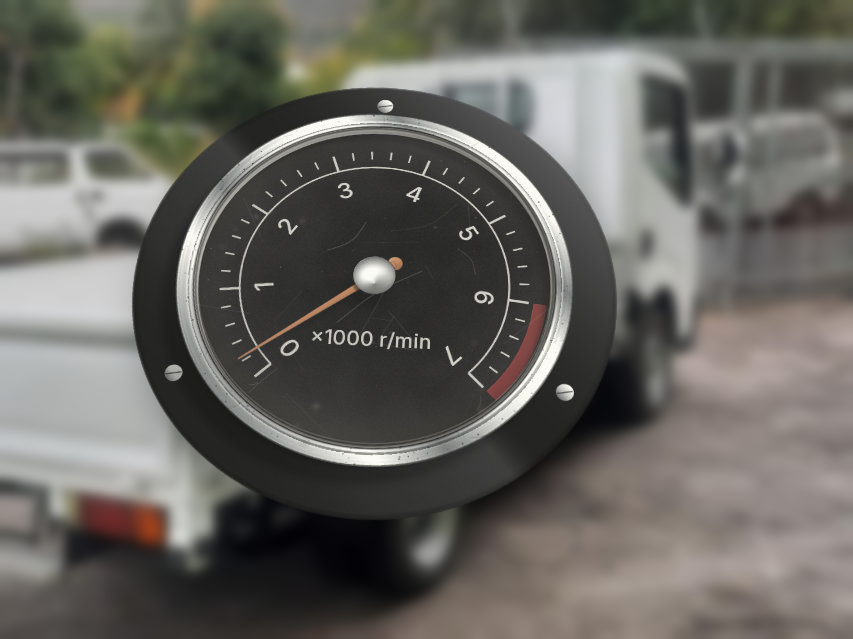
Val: 200
